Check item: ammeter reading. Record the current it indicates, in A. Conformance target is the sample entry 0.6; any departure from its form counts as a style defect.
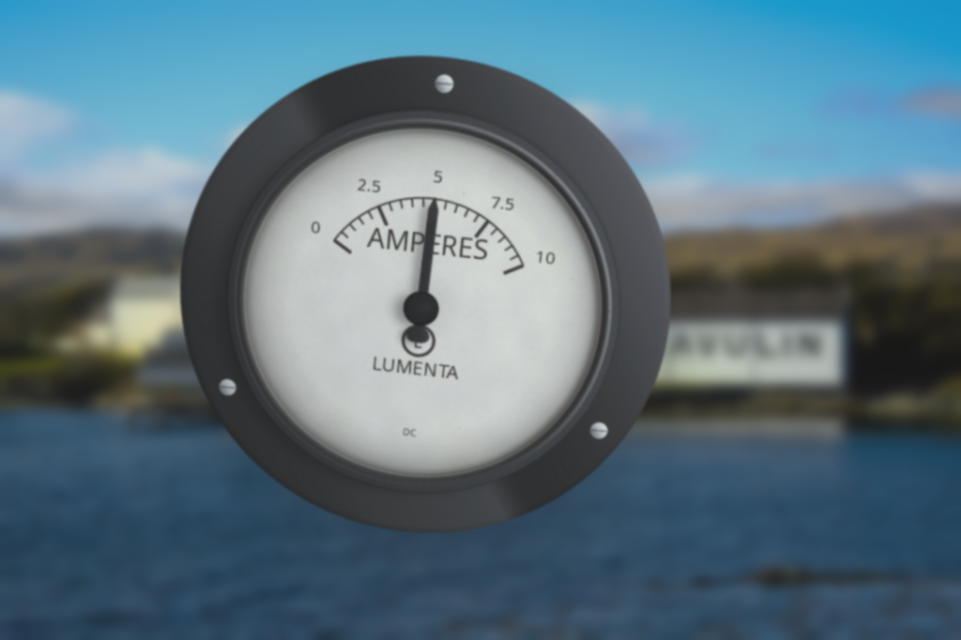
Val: 5
